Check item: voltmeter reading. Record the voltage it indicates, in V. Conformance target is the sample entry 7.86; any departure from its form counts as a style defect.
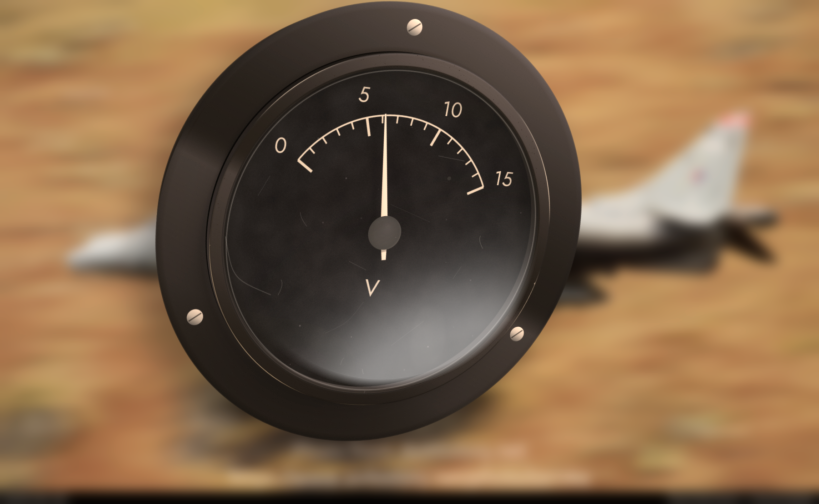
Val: 6
